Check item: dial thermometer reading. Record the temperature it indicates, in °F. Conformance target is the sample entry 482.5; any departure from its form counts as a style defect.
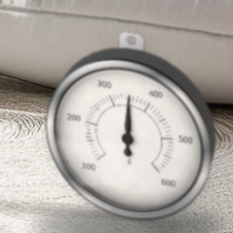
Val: 350
